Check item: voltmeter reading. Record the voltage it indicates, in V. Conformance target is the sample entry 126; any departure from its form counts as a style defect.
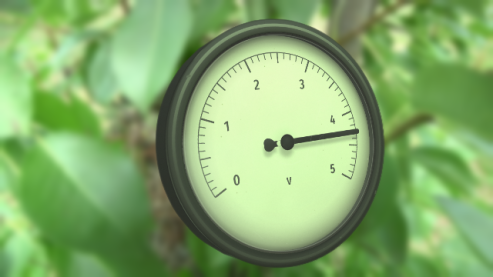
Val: 4.3
